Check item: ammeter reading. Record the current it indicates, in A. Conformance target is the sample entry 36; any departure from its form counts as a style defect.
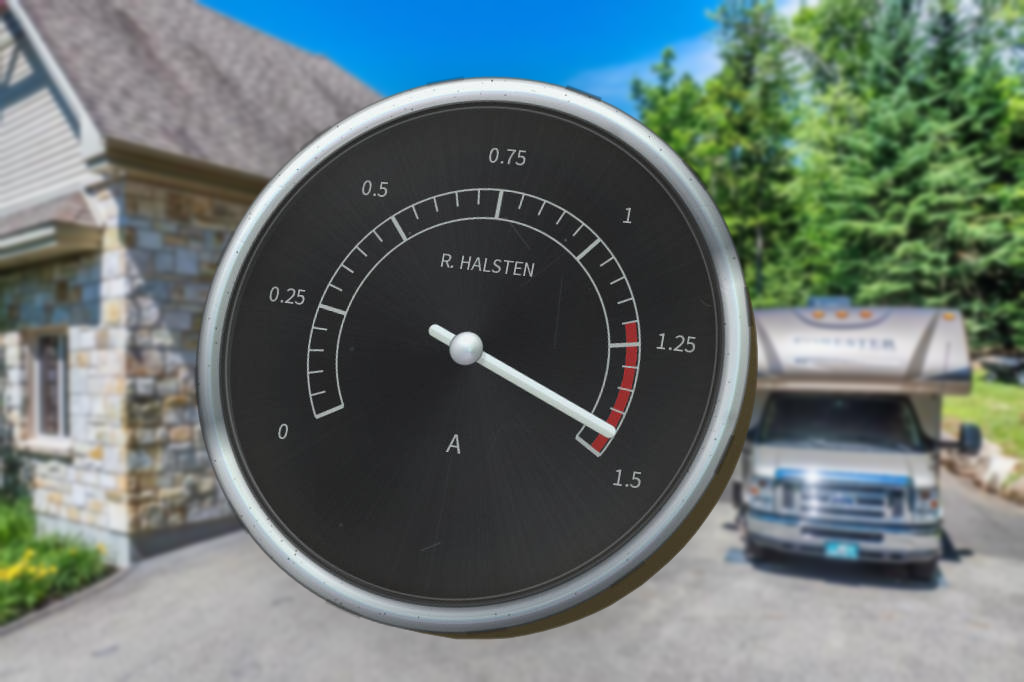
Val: 1.45
